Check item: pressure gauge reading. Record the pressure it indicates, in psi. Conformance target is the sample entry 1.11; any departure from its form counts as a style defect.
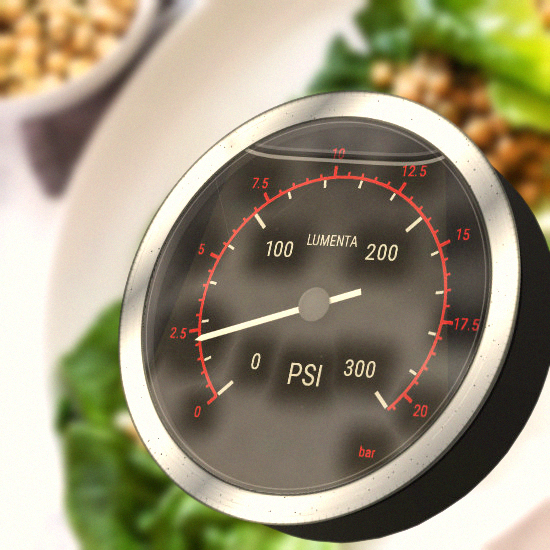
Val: 30
